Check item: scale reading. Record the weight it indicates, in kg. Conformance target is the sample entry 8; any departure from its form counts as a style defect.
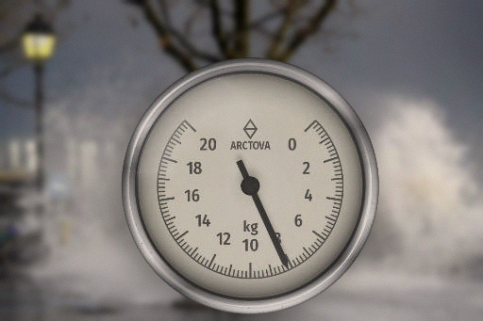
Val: 8.2
